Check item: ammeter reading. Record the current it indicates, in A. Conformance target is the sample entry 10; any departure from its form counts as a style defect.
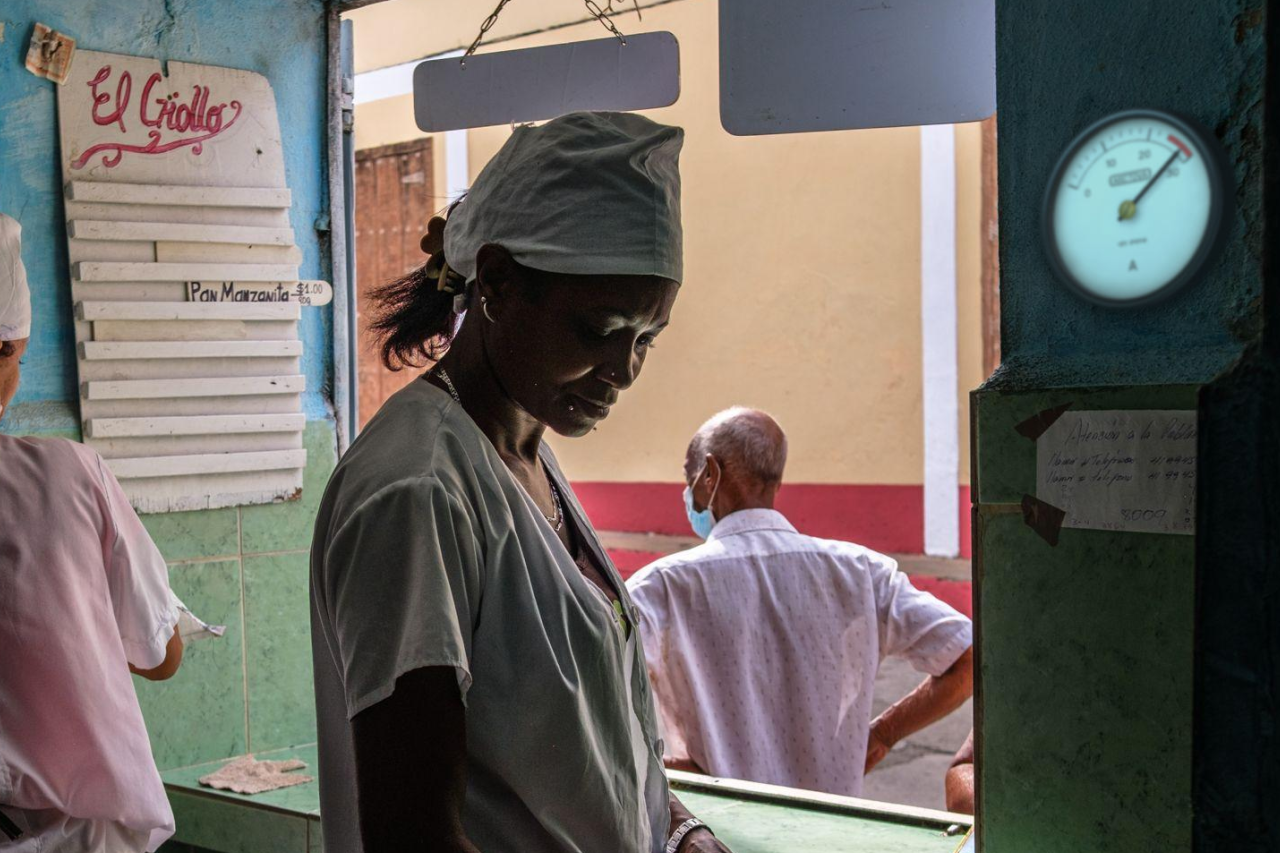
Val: 28
